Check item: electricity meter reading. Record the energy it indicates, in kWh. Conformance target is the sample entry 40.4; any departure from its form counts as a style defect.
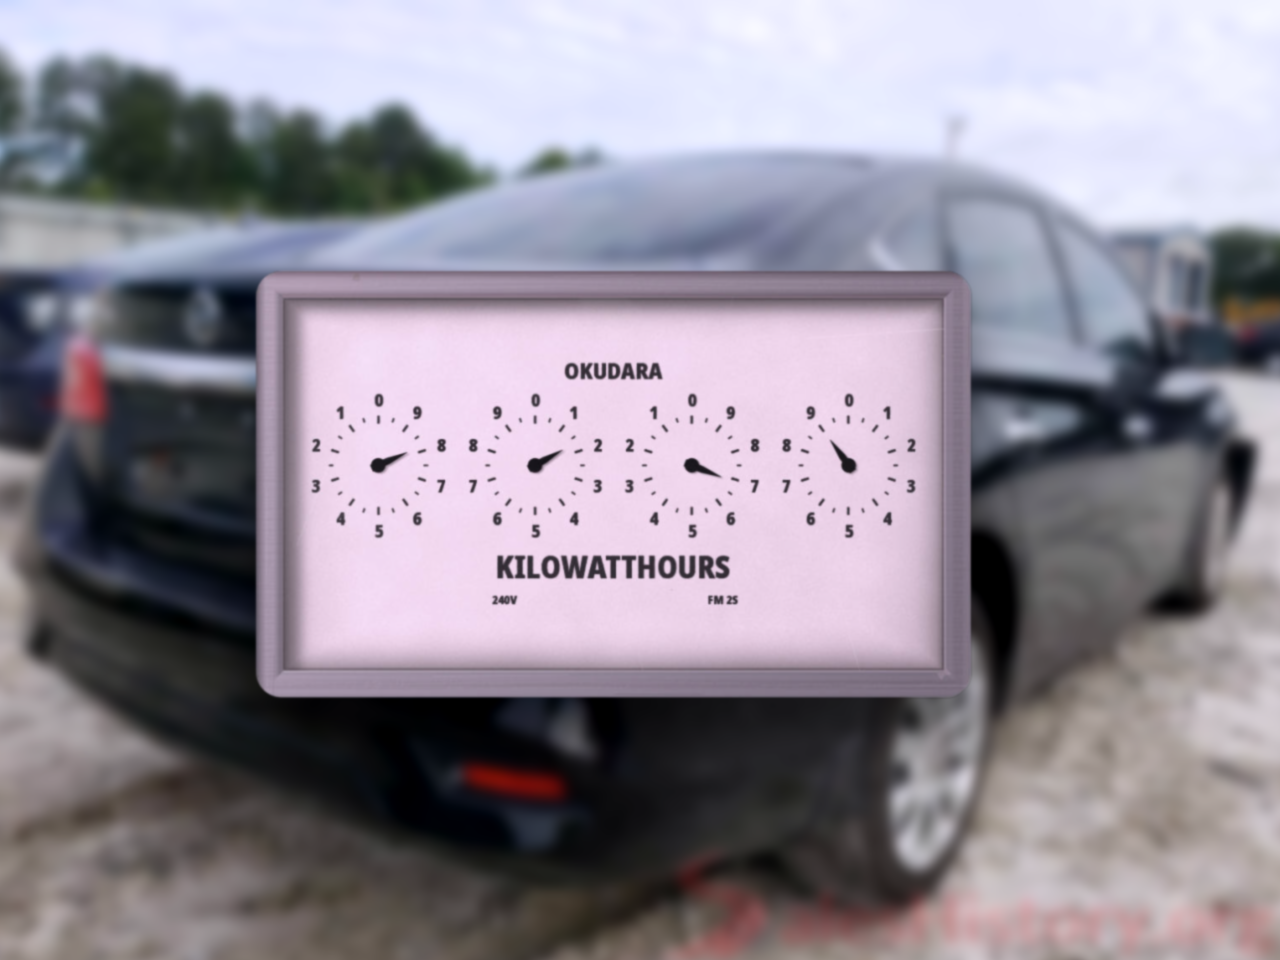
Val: 8169
